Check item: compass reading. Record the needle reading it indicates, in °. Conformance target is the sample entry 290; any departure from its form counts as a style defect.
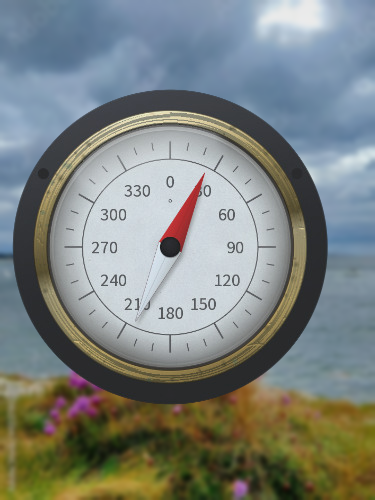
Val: 25
